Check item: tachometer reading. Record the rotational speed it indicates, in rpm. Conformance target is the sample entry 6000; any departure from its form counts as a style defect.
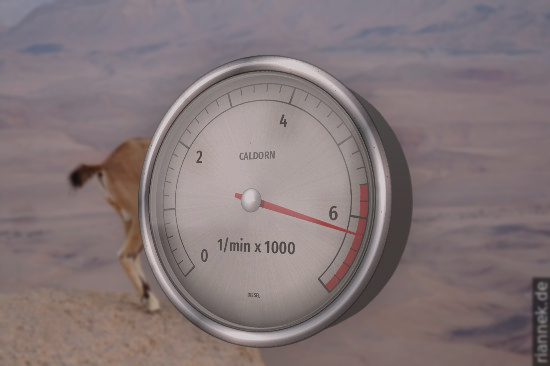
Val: 6200
